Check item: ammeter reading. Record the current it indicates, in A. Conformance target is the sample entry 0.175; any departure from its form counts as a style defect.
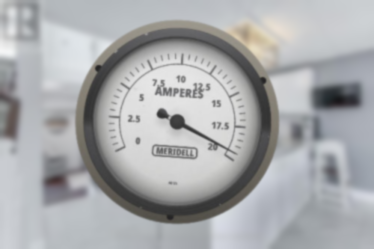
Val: 19.5
